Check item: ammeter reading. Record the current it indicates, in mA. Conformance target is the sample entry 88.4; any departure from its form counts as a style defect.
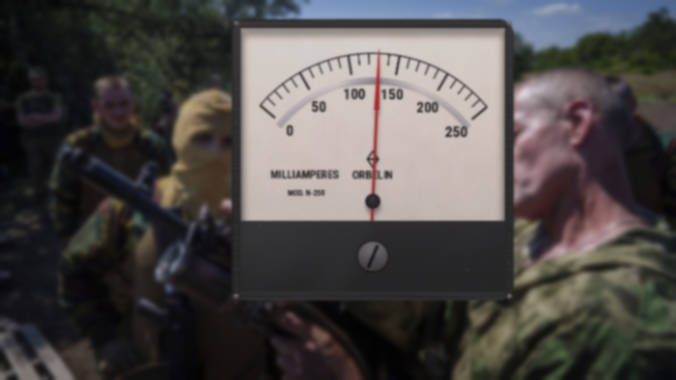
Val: 130
